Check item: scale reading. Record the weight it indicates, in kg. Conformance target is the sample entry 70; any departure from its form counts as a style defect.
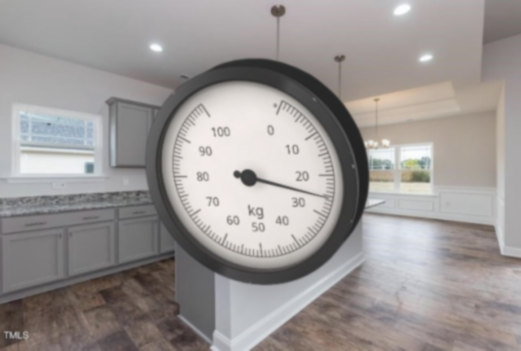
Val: 25
